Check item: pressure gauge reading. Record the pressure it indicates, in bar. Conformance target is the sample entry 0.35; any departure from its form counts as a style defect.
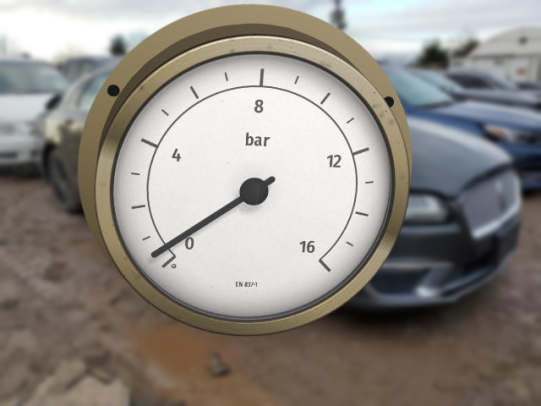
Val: 0.5
